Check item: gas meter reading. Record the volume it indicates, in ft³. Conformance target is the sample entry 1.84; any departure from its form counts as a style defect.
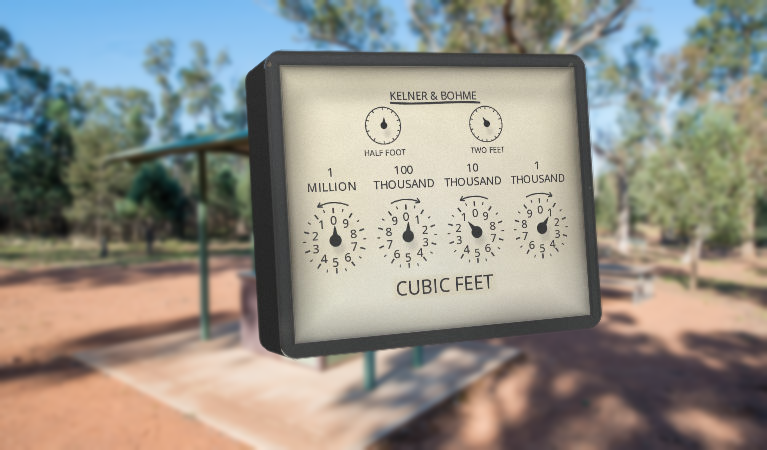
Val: 1100
